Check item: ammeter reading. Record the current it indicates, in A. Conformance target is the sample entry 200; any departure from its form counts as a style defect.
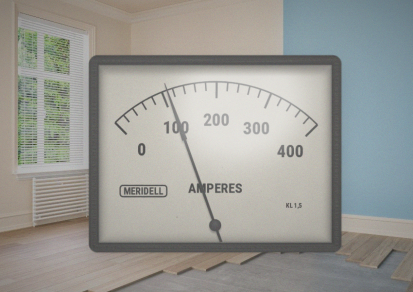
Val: 110
